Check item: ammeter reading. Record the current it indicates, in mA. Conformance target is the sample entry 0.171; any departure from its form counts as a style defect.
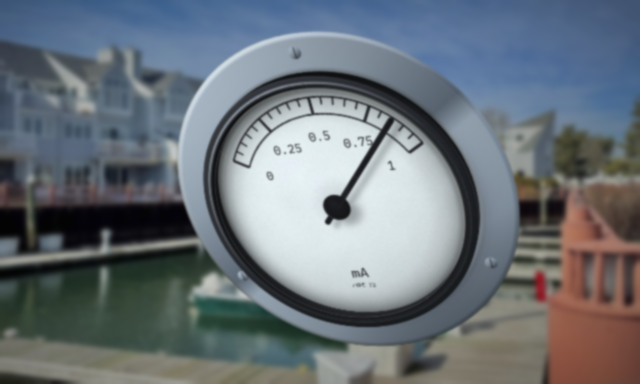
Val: 0.85
